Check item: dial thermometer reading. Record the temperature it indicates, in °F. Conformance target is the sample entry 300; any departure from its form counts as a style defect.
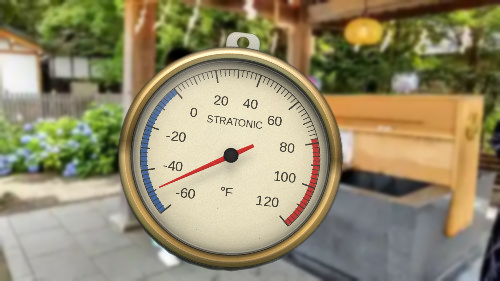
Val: -50
